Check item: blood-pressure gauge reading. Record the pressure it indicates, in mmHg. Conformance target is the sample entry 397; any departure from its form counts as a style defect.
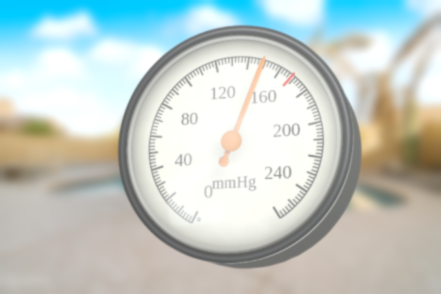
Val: 150
